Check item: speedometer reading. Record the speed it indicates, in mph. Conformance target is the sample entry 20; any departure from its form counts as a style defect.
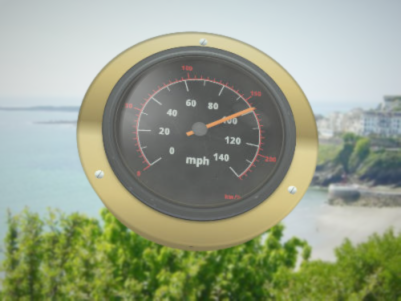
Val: 100
